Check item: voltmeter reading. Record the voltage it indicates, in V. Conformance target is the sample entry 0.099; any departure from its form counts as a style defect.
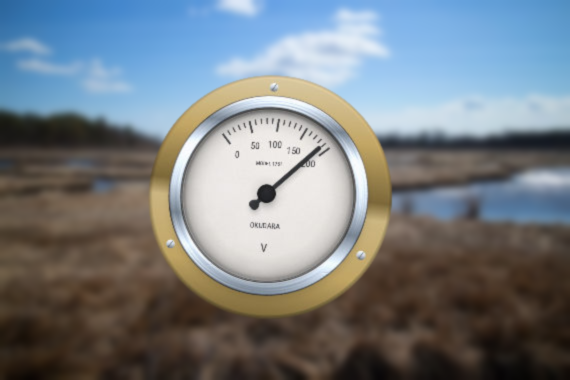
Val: 190
